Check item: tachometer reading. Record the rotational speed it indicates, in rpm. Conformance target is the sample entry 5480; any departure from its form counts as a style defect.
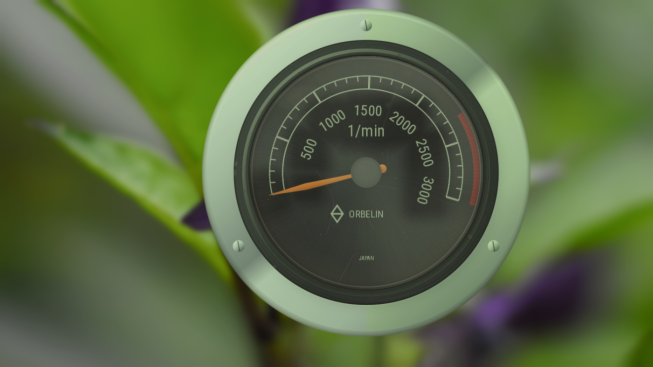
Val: 0
